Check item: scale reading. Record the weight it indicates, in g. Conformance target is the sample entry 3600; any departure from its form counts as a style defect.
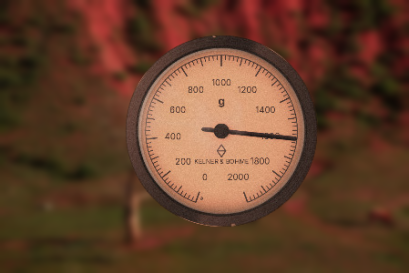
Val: 1600
